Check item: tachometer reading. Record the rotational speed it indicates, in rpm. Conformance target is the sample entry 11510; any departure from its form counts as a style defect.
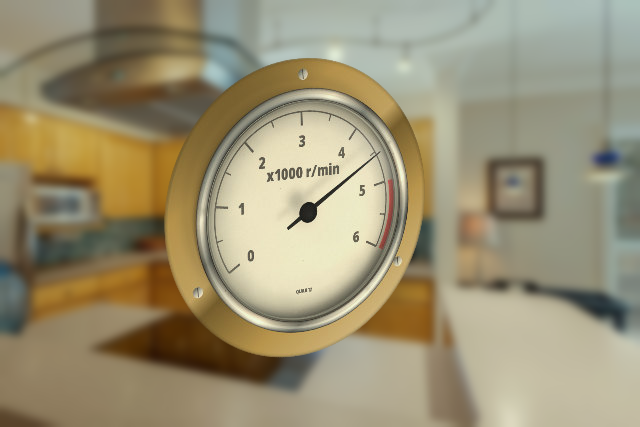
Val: 4500
